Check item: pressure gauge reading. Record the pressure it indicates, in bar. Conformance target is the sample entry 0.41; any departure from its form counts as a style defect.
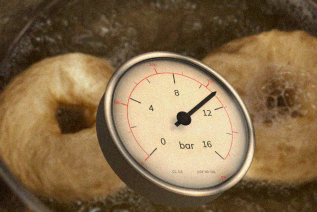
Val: 11
